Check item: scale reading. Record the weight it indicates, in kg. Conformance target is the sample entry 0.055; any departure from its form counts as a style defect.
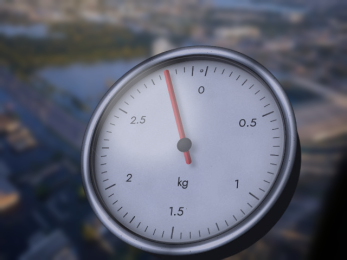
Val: 2.85
